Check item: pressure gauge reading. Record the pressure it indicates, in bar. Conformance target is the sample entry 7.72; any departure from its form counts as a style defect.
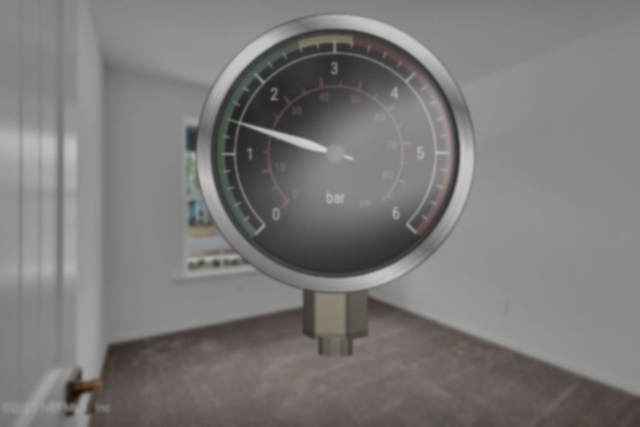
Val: 1.4
